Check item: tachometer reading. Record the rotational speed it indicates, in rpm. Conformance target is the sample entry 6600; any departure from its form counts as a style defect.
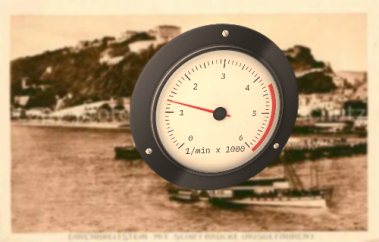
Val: 1300
